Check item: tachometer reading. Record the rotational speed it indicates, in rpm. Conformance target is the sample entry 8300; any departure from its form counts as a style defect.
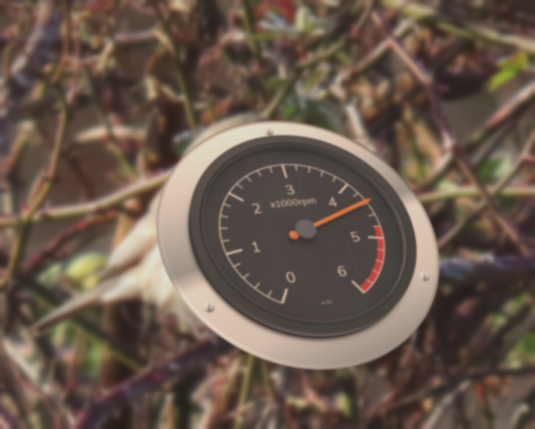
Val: 4400
